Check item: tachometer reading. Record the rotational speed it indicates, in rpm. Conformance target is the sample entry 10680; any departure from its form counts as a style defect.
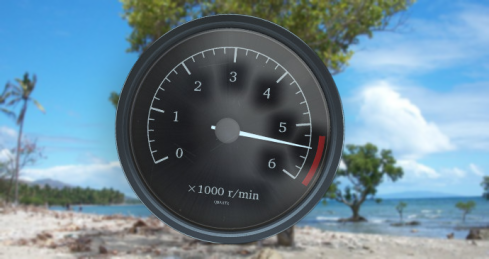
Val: 5400
